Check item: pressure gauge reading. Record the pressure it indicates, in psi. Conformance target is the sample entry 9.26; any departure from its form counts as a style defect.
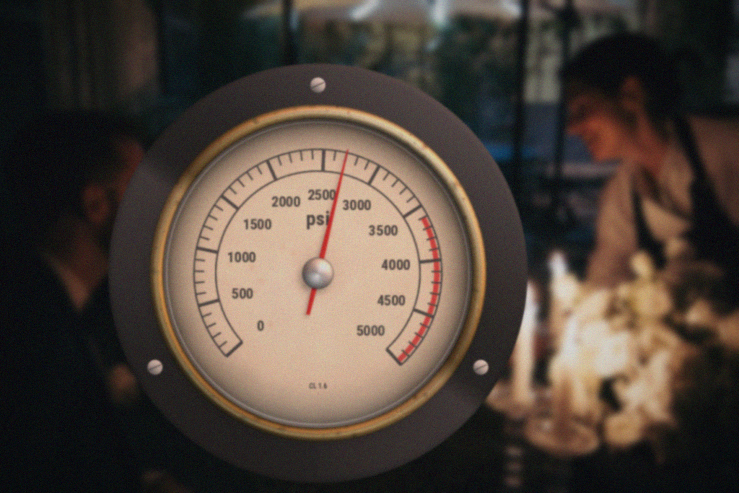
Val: 2700
